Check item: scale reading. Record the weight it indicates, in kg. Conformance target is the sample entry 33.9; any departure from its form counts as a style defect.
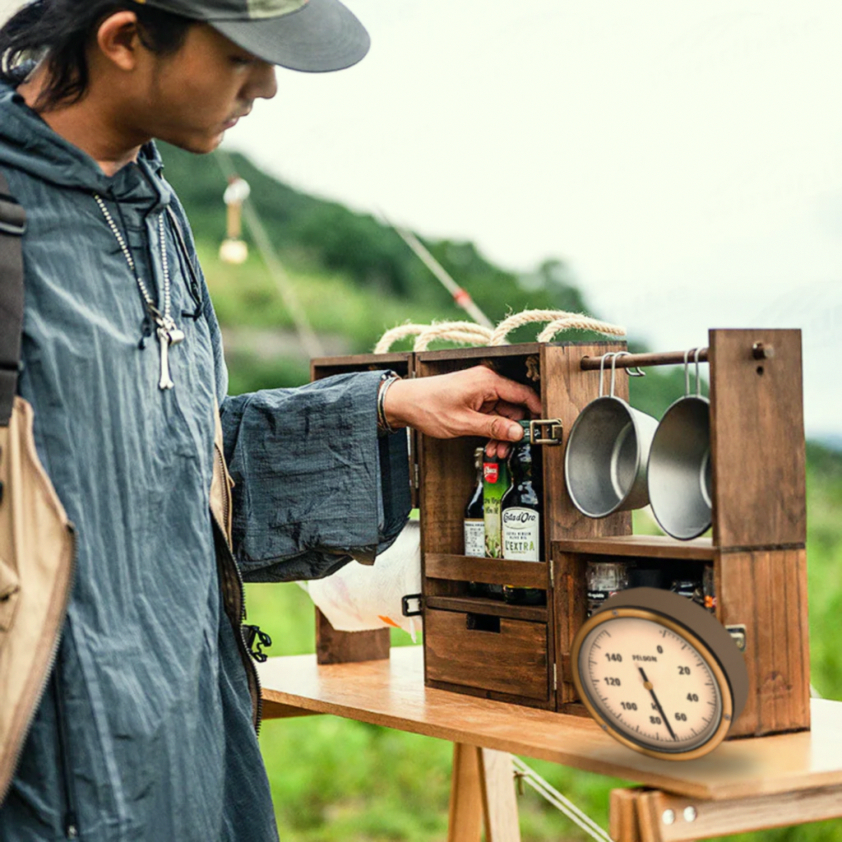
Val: 70
